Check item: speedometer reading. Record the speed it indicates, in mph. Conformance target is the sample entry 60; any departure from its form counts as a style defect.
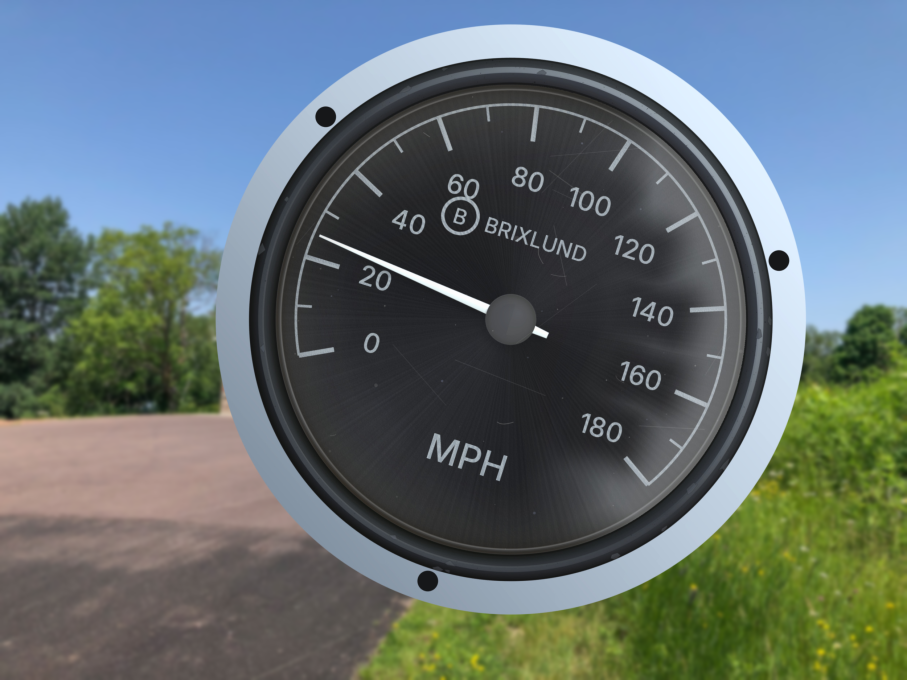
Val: 25
